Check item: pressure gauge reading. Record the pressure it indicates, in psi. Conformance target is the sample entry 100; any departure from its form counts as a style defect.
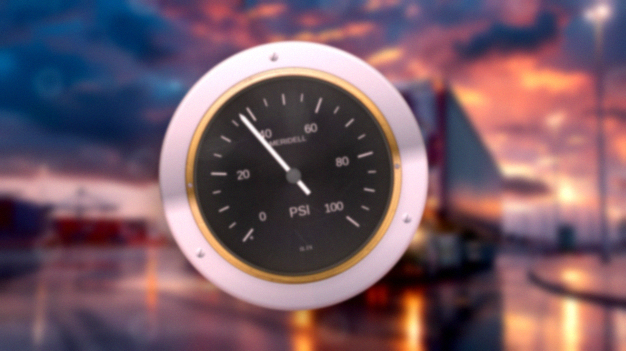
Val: 37.5
